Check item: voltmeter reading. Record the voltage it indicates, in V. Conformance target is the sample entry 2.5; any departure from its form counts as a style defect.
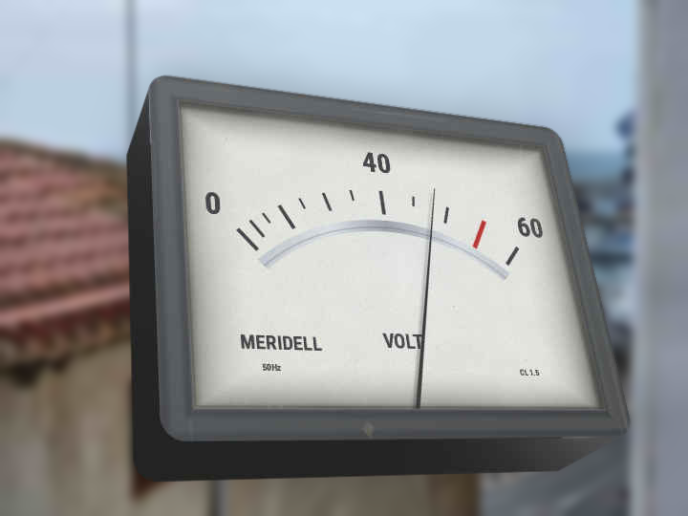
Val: 47.5
